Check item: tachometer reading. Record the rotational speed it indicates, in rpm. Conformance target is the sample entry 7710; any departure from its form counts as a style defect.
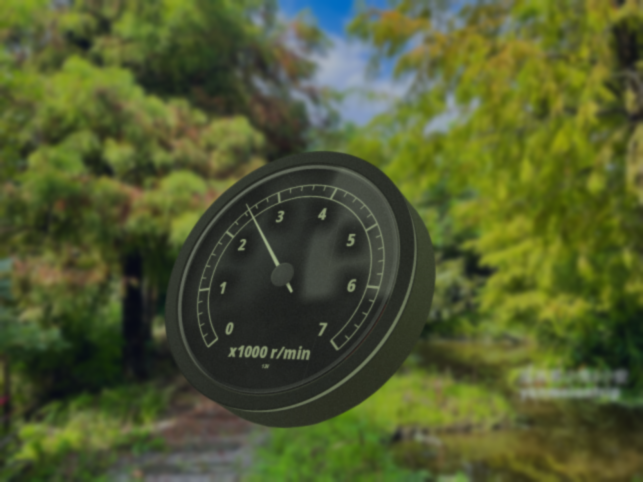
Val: 2500
